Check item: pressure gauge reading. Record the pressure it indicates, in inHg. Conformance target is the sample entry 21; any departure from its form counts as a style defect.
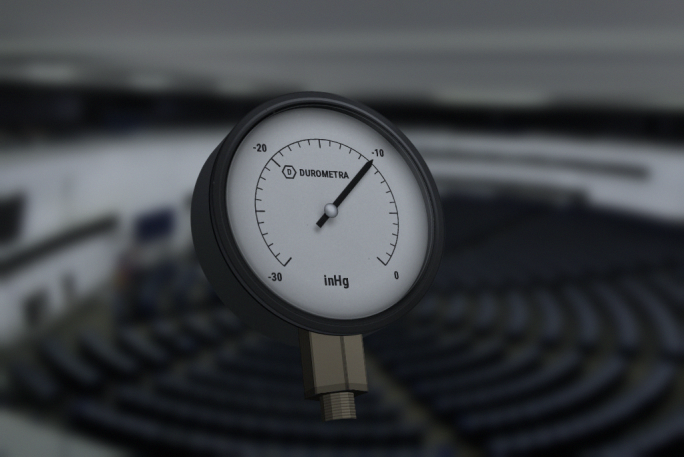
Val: -10
